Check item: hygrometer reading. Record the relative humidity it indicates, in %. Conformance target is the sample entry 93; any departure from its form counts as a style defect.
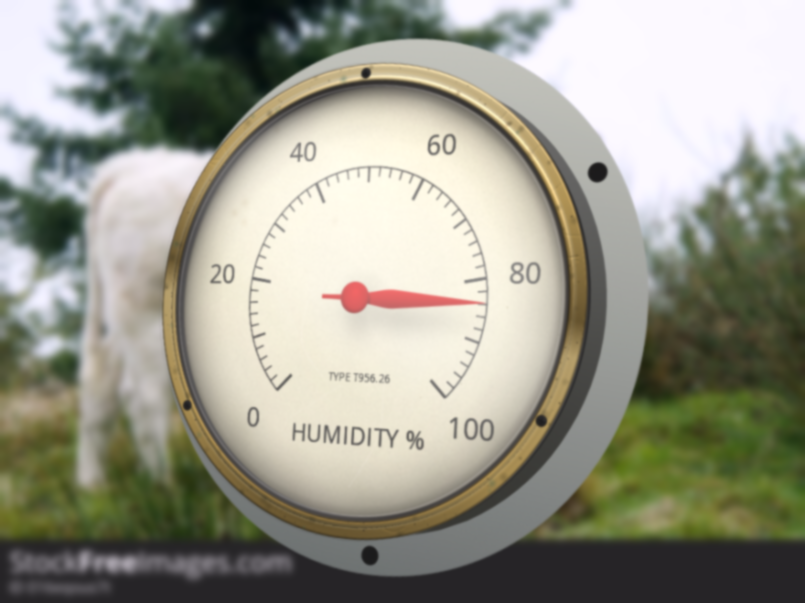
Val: 84
